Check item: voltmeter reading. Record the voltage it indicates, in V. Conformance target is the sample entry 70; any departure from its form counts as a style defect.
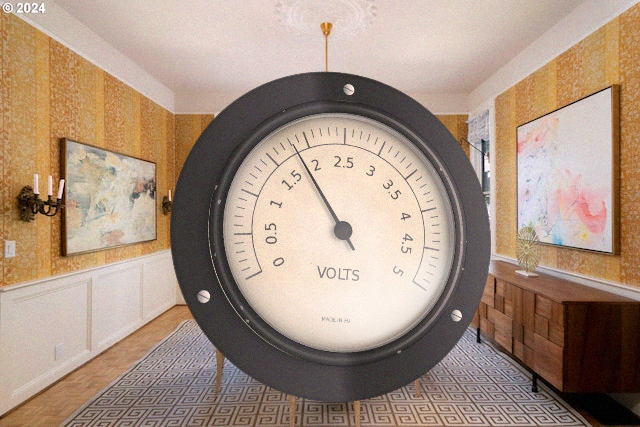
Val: 1.8
